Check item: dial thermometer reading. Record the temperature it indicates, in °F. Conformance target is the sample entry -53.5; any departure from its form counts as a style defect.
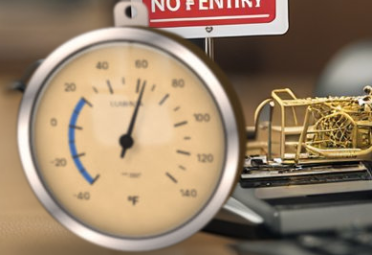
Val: 65
